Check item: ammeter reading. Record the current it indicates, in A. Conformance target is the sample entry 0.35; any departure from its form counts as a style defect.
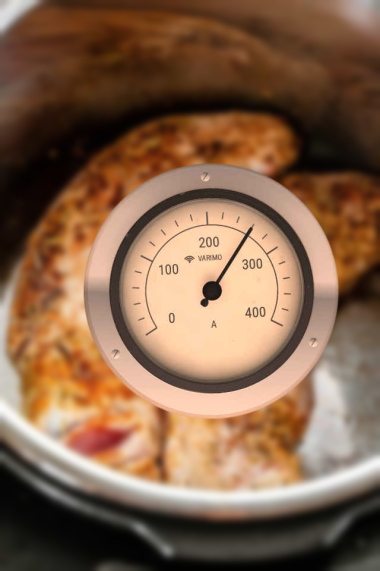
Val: 260
